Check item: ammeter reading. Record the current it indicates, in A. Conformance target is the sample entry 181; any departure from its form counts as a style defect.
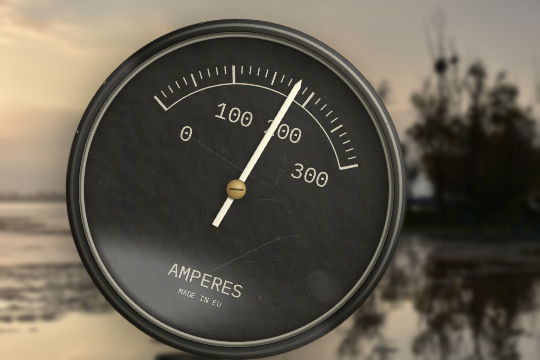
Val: 180
